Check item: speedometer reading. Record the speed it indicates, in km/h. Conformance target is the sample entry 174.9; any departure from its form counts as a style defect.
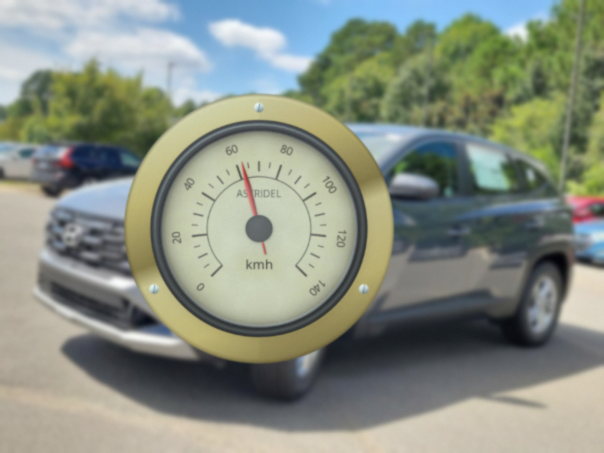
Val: 62.5
